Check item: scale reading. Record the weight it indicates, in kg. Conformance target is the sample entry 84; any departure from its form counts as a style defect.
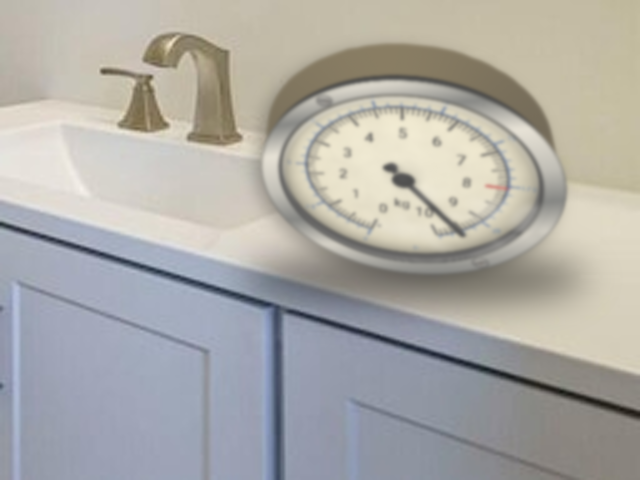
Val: 9.5
